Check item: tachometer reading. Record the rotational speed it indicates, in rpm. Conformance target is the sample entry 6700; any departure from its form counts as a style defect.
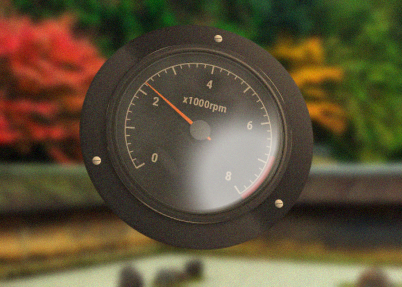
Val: 2200
